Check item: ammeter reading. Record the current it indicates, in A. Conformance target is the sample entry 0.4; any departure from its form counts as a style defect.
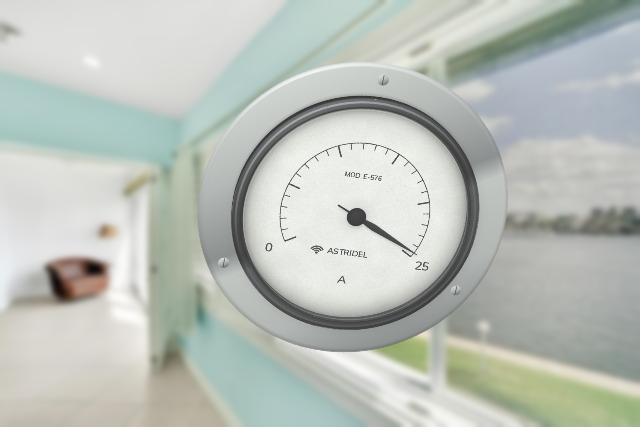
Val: 24.5
